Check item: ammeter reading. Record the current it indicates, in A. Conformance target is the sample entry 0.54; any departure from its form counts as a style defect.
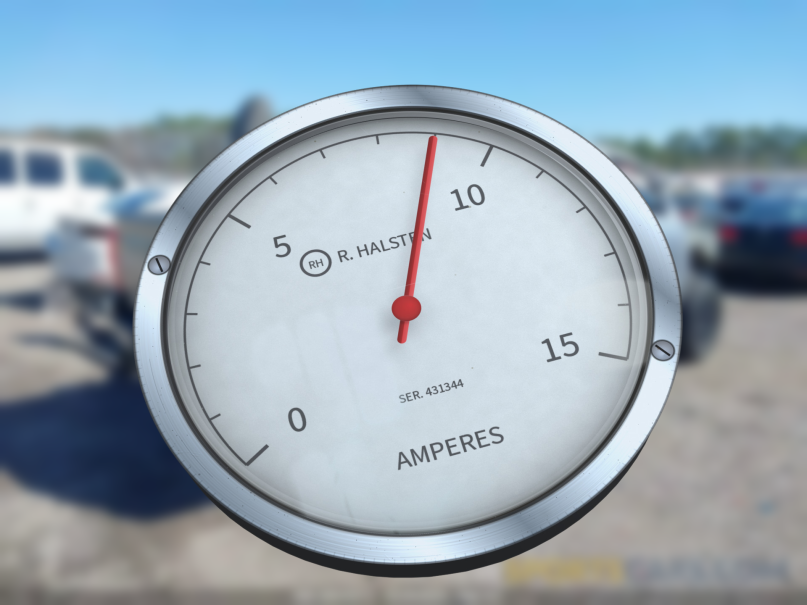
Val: 9
